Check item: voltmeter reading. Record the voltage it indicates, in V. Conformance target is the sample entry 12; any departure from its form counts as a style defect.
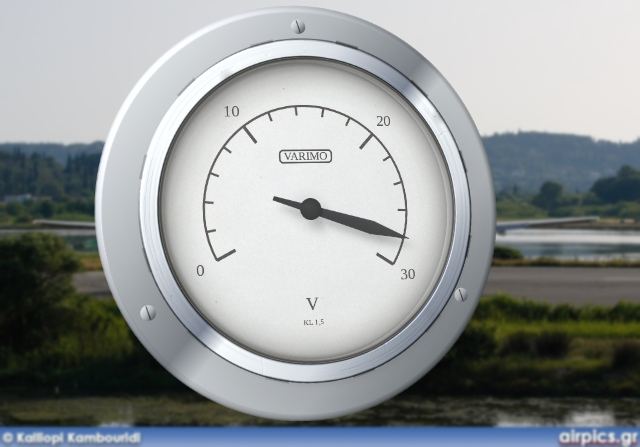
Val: 28
